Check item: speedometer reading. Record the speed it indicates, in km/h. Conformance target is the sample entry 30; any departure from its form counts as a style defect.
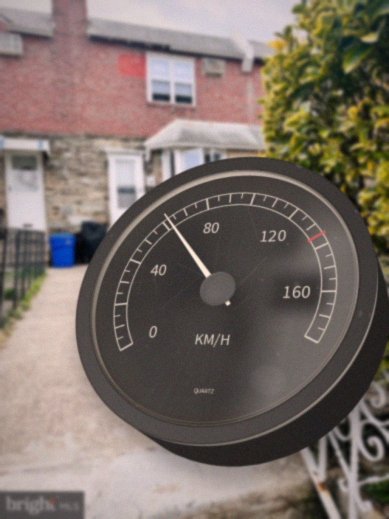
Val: 62.5
